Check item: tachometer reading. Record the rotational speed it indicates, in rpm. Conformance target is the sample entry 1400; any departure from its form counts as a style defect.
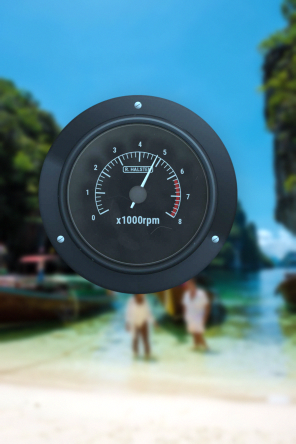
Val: 4800
